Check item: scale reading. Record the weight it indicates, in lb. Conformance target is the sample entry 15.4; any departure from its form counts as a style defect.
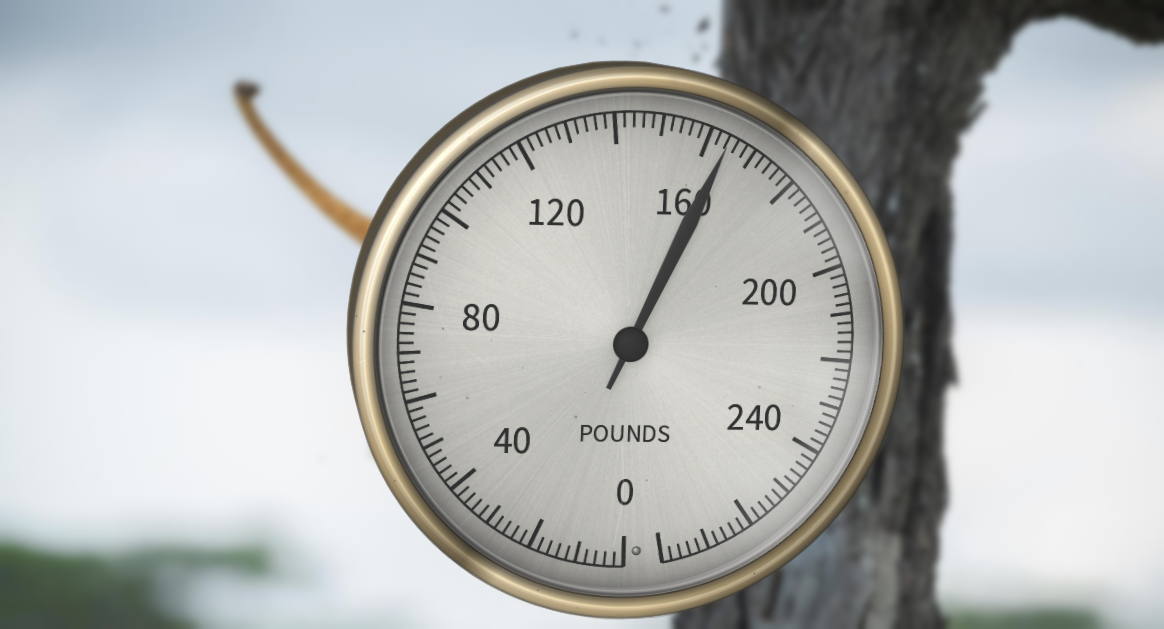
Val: 164
